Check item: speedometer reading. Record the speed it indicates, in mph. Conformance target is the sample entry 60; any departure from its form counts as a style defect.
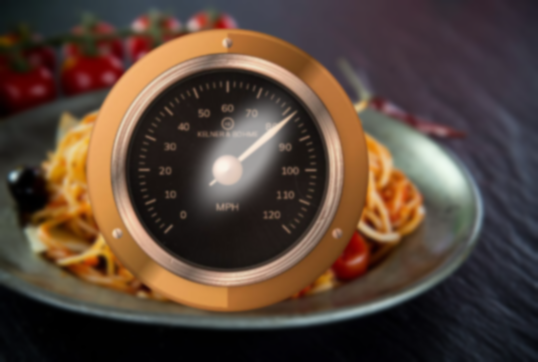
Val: 82
